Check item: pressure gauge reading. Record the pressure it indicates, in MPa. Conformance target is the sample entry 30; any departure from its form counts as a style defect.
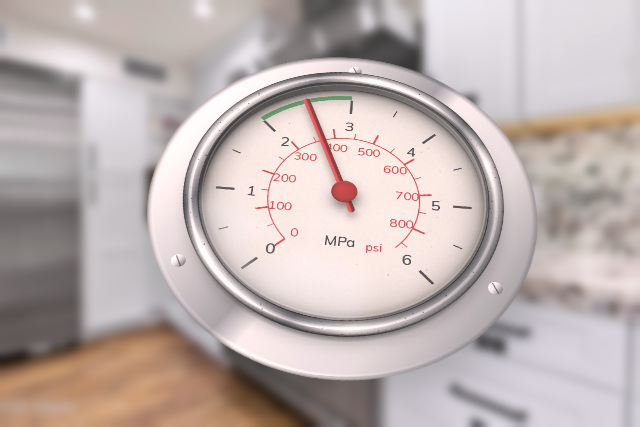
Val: 2.5
